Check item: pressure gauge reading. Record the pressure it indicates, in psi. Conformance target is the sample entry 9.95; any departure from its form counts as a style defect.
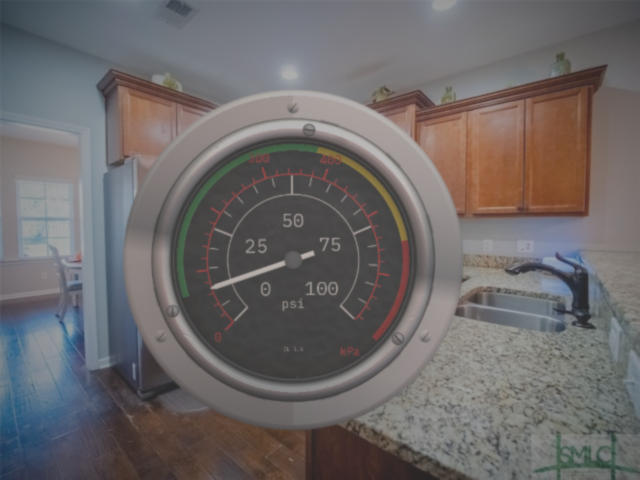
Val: 10
